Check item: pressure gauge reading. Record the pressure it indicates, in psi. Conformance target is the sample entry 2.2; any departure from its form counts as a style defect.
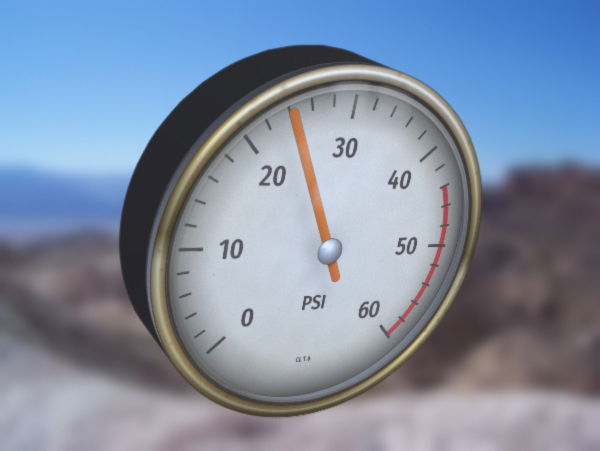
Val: 24
